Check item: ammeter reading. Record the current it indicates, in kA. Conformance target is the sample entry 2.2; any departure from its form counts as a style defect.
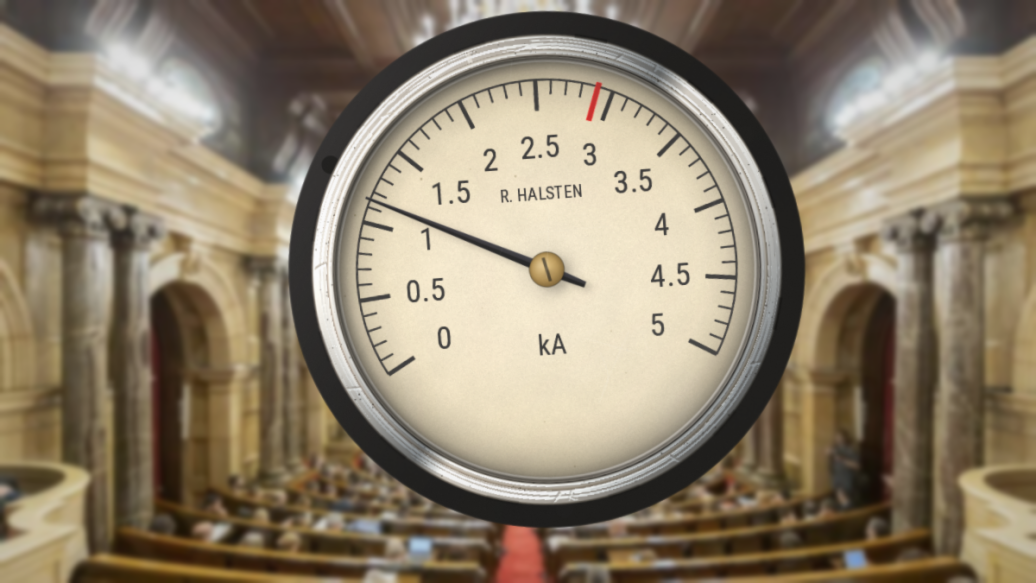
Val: 1.15
